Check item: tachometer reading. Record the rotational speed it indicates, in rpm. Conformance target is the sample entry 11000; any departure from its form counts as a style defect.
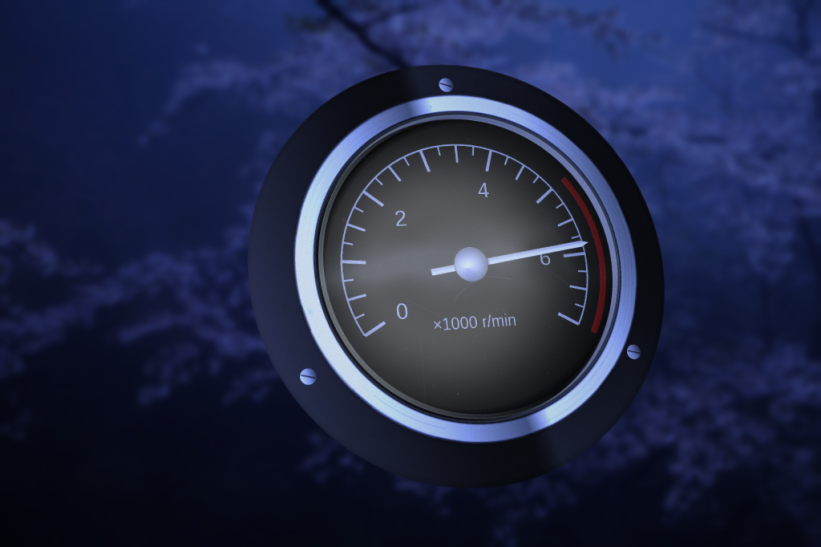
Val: 5875
